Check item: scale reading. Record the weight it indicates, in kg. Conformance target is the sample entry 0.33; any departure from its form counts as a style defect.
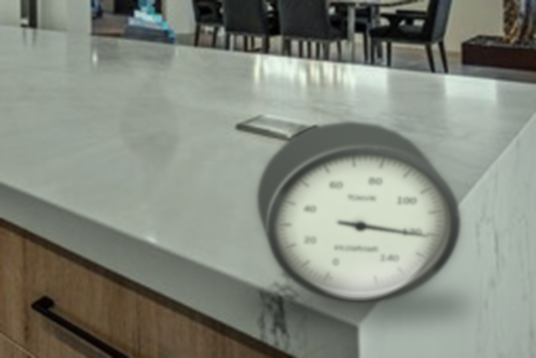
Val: 120
